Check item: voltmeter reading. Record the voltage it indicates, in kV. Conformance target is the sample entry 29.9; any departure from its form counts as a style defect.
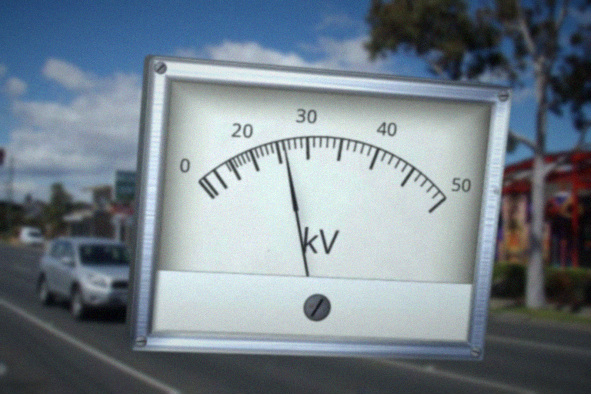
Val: 26
